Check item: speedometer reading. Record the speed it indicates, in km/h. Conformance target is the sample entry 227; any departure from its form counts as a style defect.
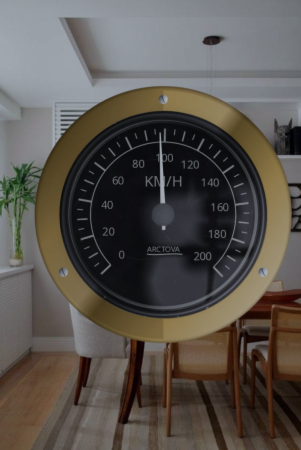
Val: 97.5
